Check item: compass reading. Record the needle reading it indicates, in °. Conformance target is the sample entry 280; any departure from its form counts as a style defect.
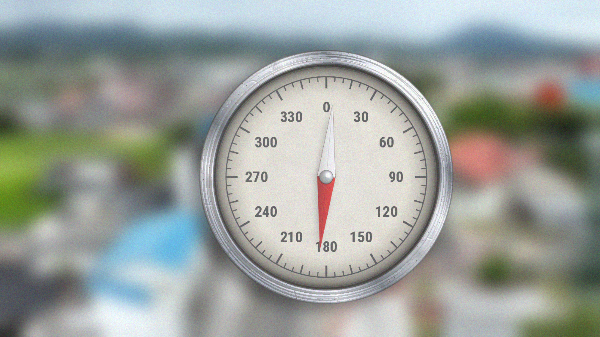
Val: 185
